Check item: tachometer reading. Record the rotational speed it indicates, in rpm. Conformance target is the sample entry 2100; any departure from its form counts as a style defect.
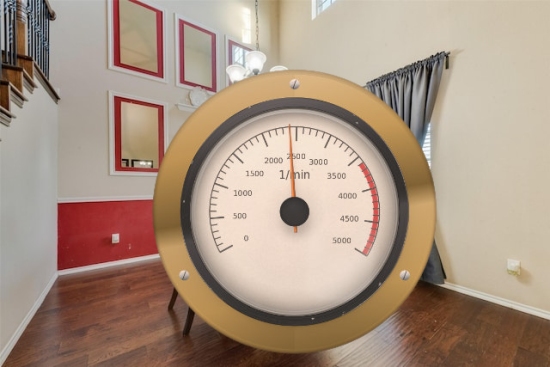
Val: 2400
